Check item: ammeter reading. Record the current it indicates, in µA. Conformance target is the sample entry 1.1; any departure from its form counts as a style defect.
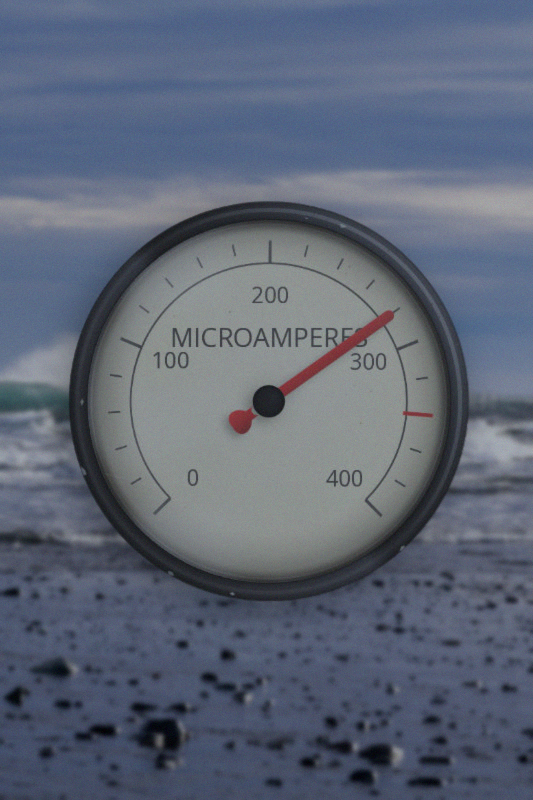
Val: 280
